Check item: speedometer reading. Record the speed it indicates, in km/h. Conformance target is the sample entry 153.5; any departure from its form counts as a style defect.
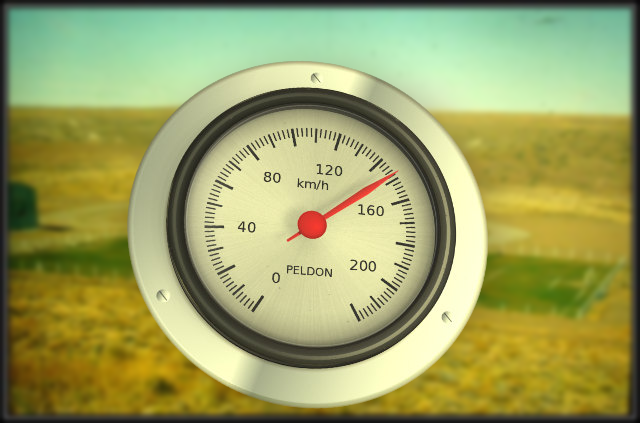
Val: 148
